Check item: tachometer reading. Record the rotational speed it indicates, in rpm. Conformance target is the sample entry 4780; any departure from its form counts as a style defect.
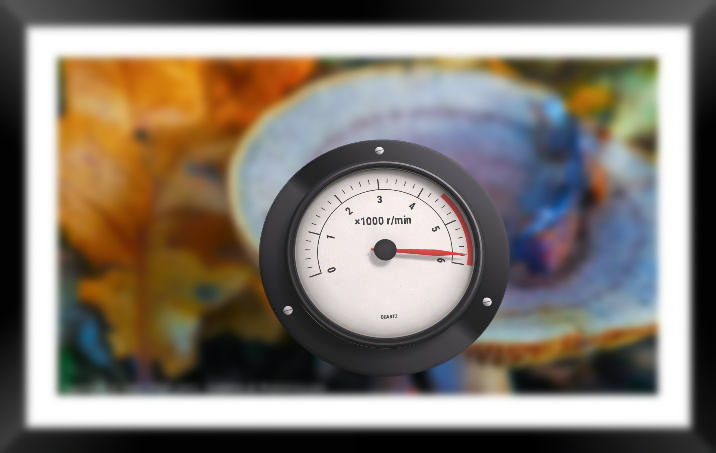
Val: 5800
